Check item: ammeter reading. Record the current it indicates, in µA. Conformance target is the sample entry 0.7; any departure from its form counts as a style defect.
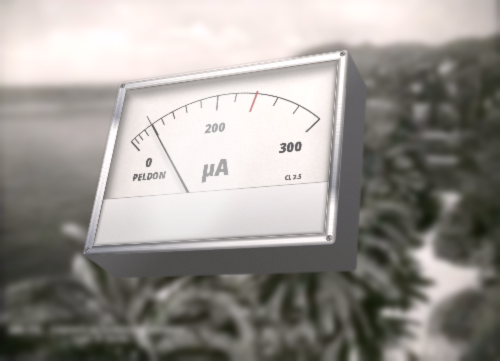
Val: 100
